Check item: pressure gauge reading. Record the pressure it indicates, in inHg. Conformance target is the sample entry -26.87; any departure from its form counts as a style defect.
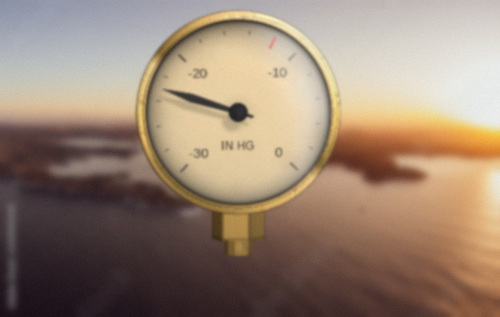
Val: -23
